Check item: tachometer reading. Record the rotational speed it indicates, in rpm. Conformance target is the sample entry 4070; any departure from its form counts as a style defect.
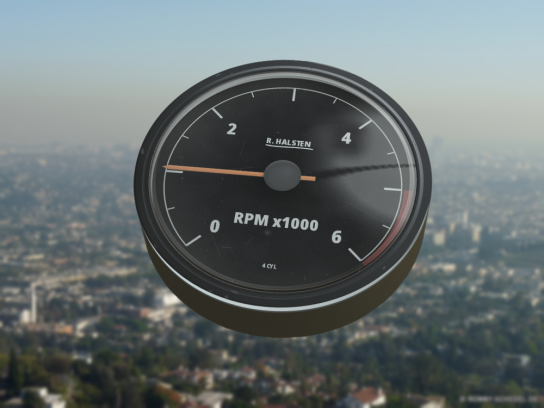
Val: 1000
